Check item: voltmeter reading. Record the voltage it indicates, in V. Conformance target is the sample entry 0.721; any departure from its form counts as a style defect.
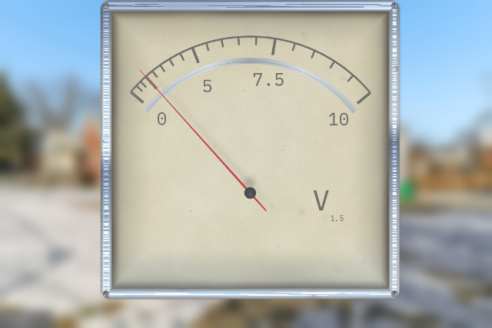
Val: 2.5
